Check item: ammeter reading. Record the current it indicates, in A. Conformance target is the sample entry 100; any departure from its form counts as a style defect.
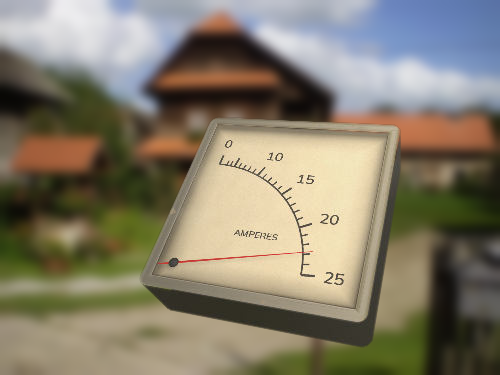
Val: 23
